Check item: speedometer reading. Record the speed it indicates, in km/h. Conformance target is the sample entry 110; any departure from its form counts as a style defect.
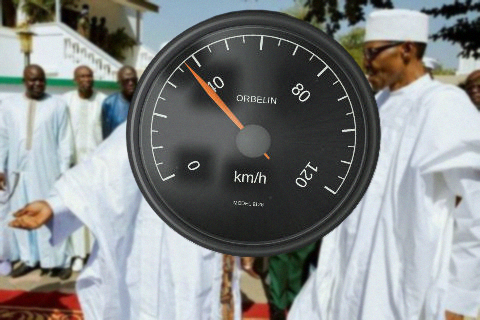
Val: 37.5
